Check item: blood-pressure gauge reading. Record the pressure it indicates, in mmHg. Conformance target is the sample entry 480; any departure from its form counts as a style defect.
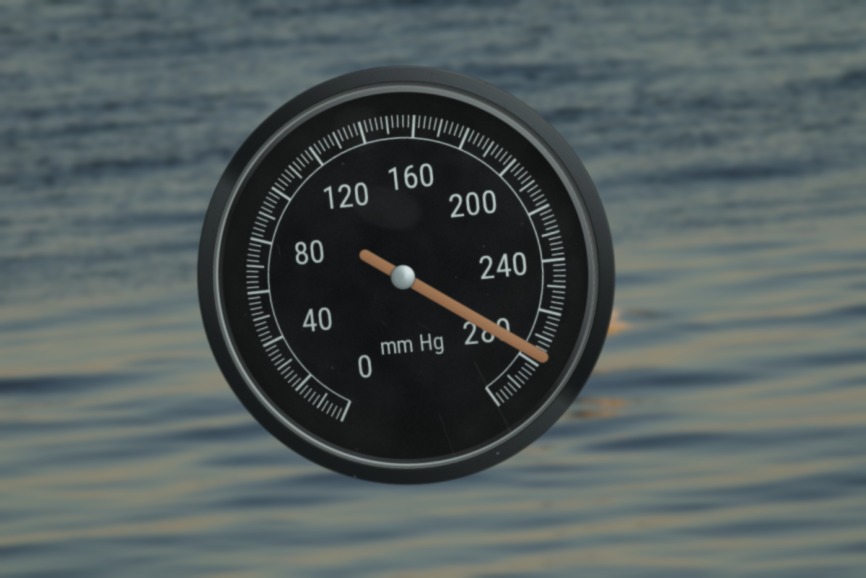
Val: 276
